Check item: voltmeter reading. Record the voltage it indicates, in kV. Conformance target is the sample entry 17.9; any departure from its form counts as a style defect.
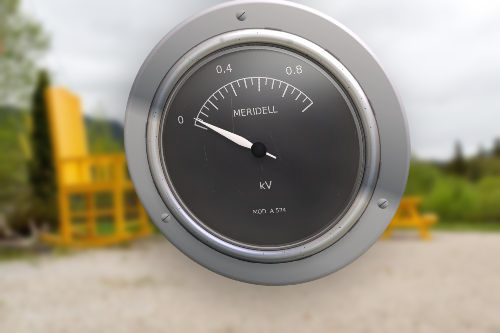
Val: 0.05
